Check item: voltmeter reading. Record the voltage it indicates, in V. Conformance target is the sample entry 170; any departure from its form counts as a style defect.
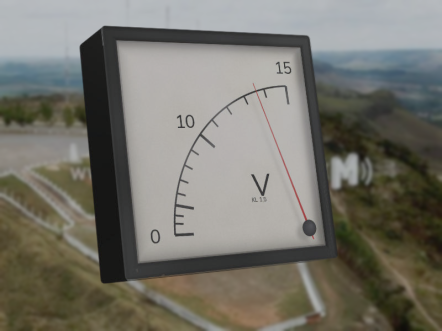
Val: 13.5
